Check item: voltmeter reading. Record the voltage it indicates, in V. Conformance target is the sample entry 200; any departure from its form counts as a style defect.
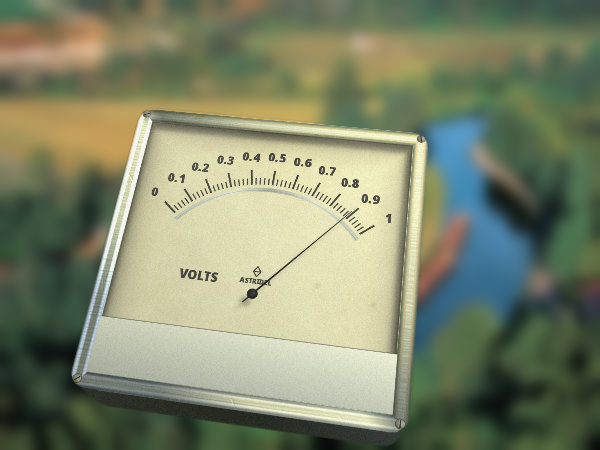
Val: 0.9
